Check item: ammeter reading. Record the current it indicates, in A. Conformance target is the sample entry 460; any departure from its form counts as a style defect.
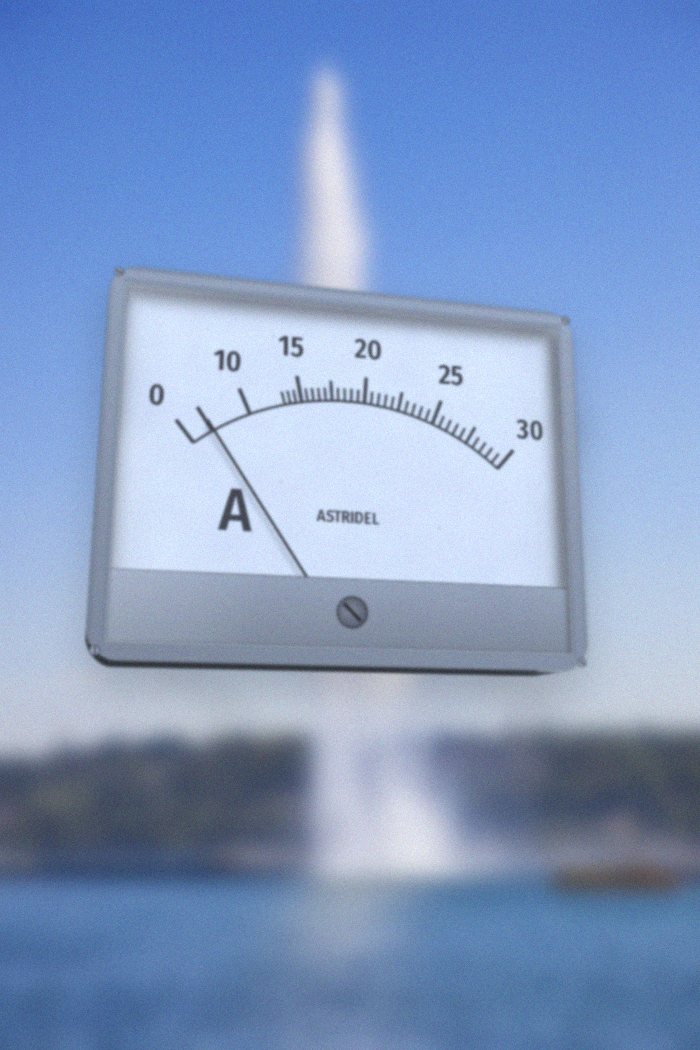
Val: 5
